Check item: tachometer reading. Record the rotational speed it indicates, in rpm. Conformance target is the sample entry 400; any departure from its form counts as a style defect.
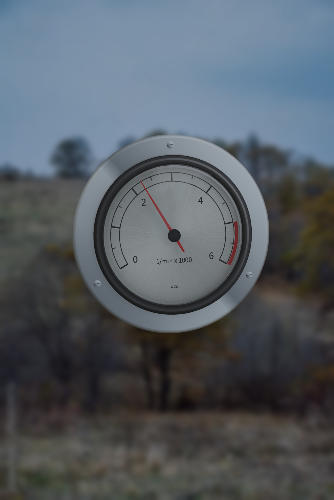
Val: 2250
